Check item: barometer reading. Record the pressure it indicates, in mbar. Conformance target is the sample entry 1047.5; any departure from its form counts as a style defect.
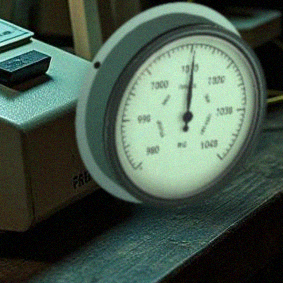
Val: 1010
